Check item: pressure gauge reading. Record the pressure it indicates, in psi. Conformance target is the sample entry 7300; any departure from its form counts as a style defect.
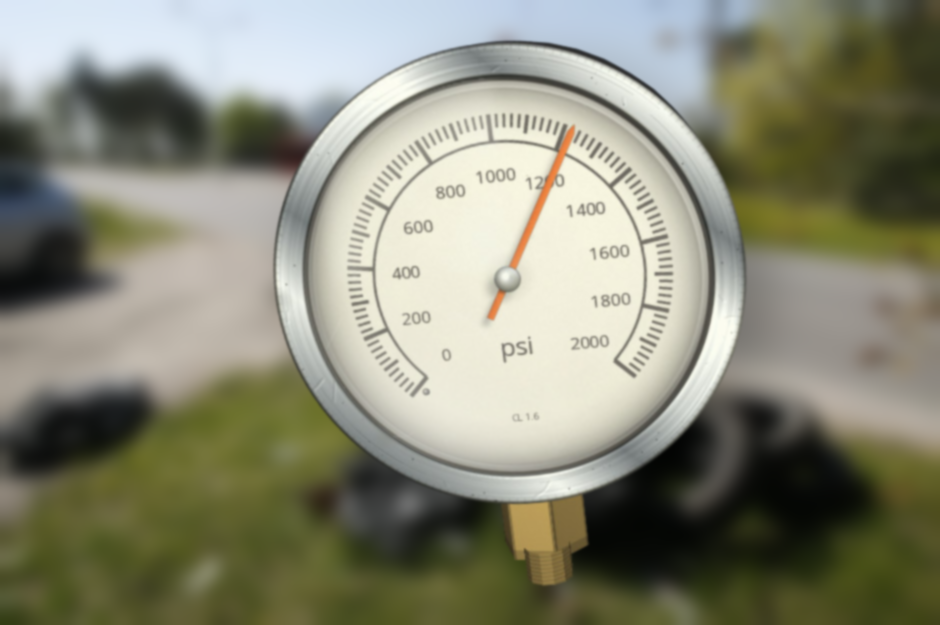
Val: 1220
